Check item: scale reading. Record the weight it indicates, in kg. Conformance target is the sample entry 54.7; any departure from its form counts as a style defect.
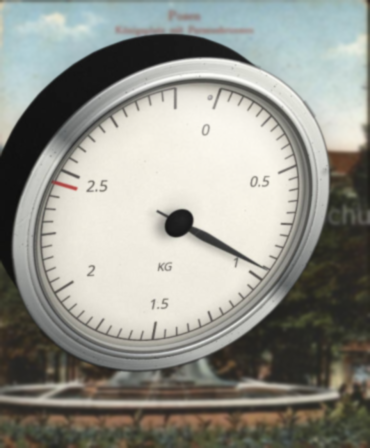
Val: 0.95
